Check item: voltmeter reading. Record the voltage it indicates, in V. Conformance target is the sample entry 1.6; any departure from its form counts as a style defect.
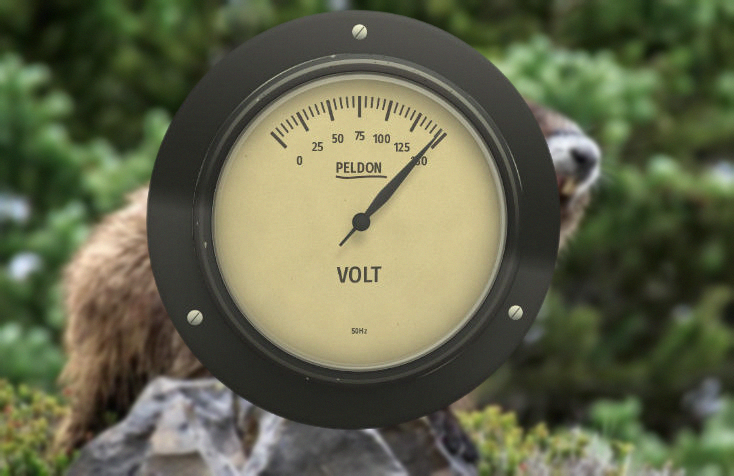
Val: 145
